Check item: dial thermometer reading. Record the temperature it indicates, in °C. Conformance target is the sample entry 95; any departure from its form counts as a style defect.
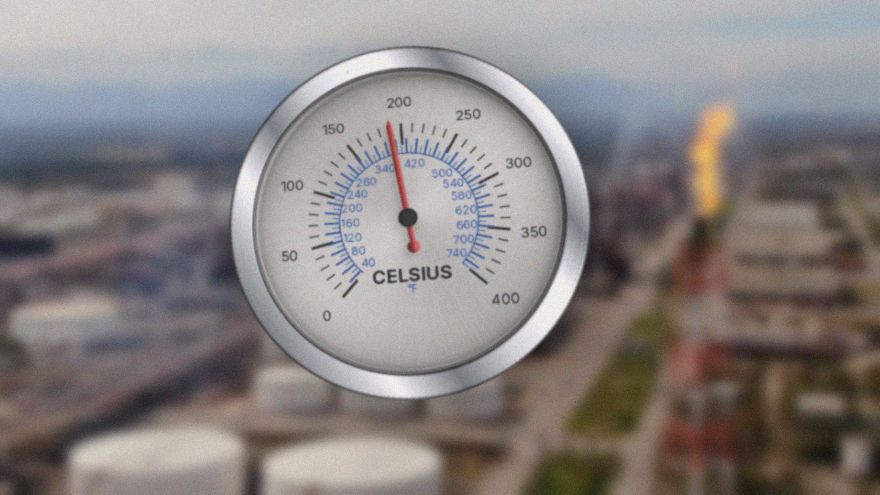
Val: 190
